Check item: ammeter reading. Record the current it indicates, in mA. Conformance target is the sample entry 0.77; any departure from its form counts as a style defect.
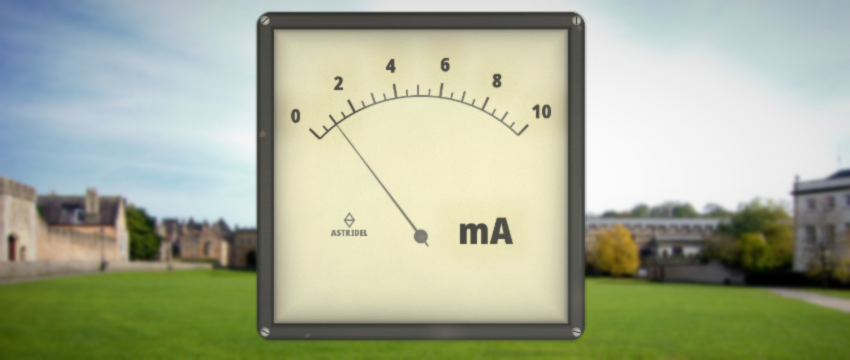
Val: 1
